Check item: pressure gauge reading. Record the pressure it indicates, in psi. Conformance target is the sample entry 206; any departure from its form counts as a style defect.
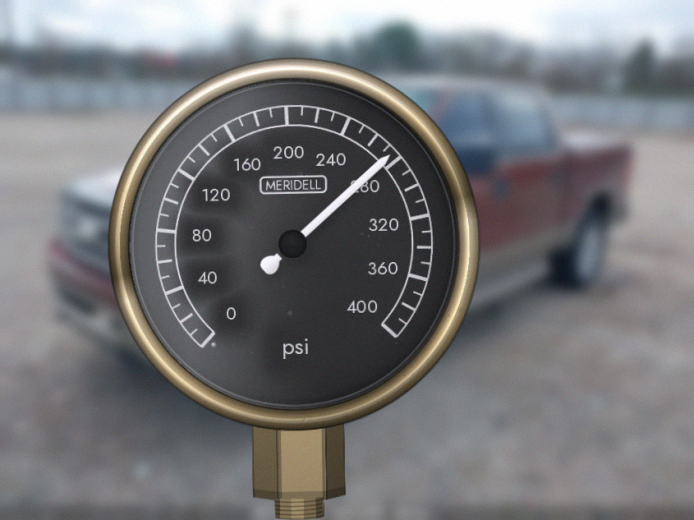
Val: 275
